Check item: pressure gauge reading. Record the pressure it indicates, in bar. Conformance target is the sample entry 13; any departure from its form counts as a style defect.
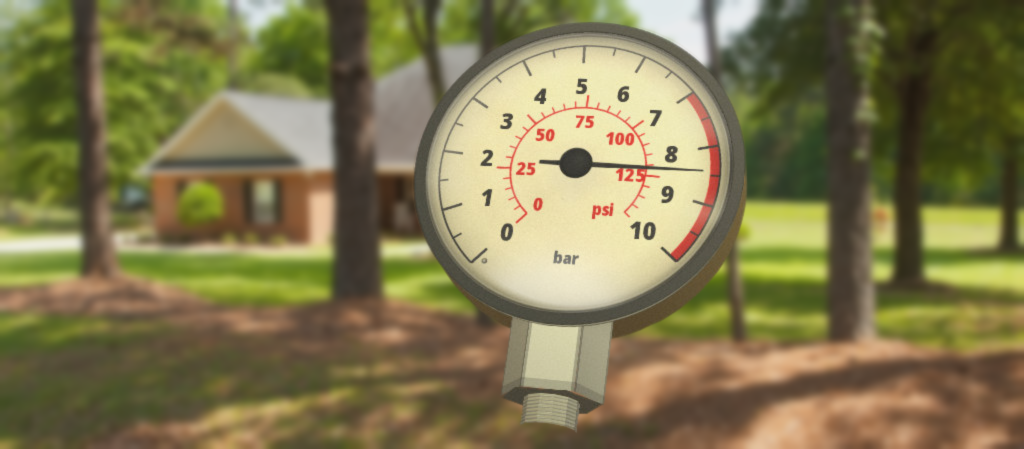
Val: 8.5
